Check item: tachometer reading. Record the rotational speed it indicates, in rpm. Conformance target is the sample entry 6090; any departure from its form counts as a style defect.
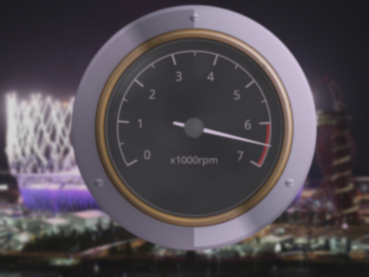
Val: 6500
